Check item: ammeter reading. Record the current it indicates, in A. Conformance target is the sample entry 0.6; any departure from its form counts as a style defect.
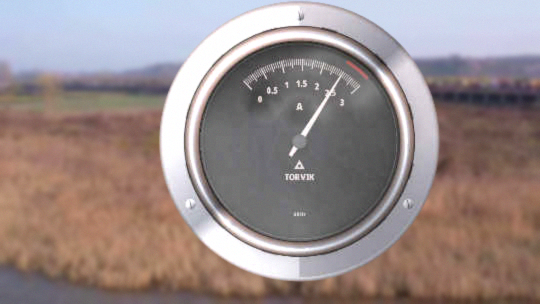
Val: 2.5
